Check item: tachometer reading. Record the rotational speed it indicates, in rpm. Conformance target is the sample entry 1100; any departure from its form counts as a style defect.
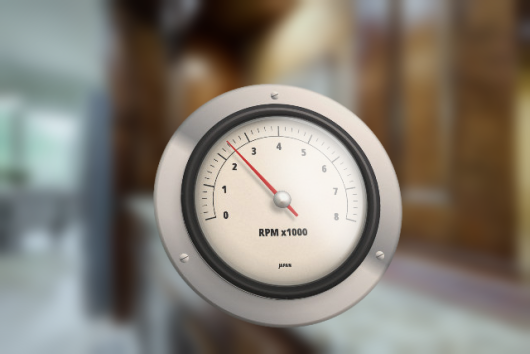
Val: 2400
